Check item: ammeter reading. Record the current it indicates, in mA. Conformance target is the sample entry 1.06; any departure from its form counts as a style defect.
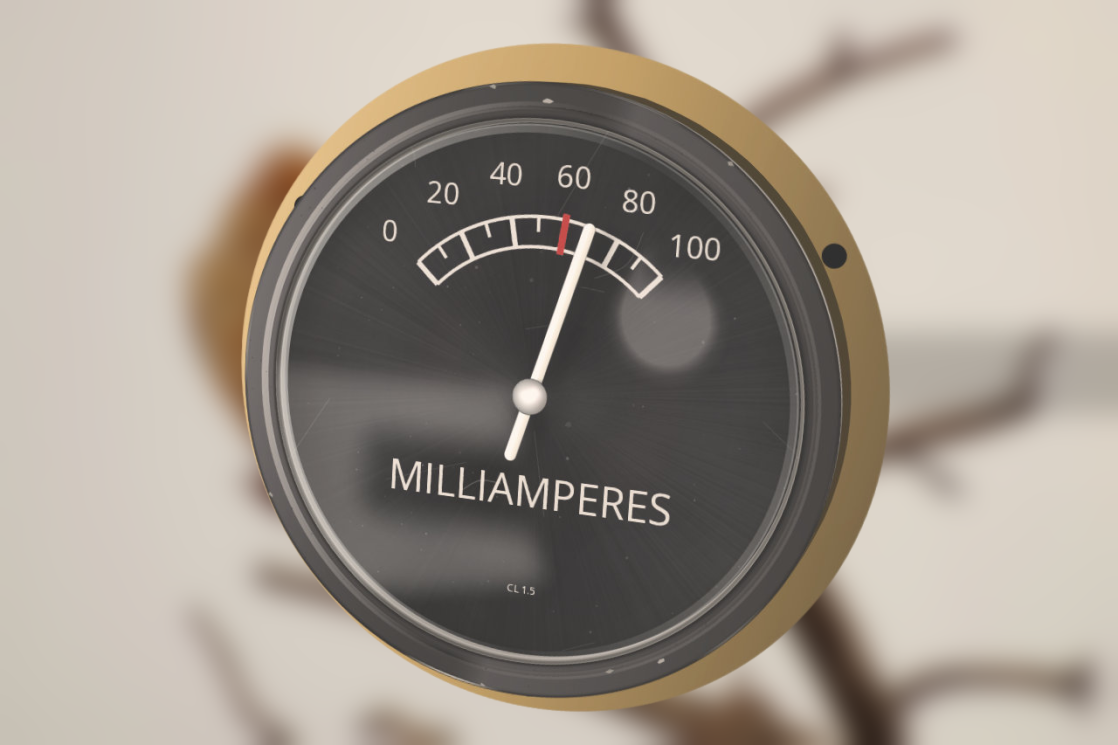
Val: 70
